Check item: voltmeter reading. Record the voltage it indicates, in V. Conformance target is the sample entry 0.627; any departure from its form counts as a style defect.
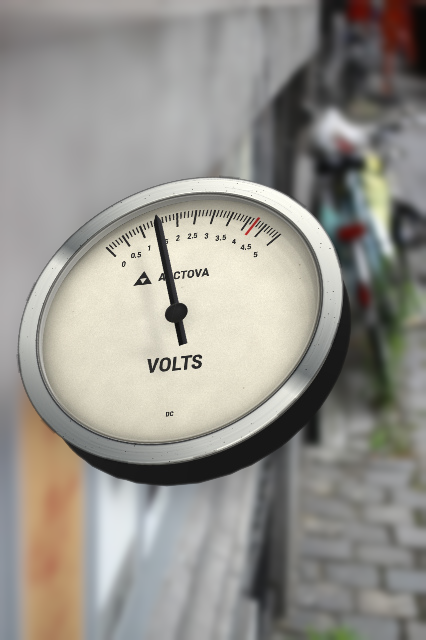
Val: 1.5
